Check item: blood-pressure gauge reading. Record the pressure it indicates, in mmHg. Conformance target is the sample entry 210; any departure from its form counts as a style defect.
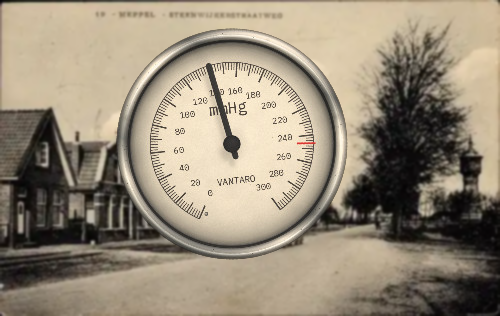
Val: 140
